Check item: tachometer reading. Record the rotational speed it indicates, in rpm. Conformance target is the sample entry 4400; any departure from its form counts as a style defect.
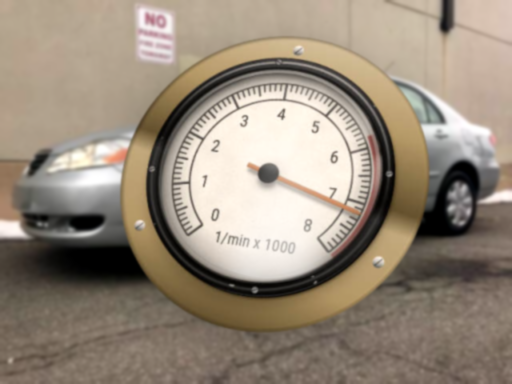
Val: 7200
